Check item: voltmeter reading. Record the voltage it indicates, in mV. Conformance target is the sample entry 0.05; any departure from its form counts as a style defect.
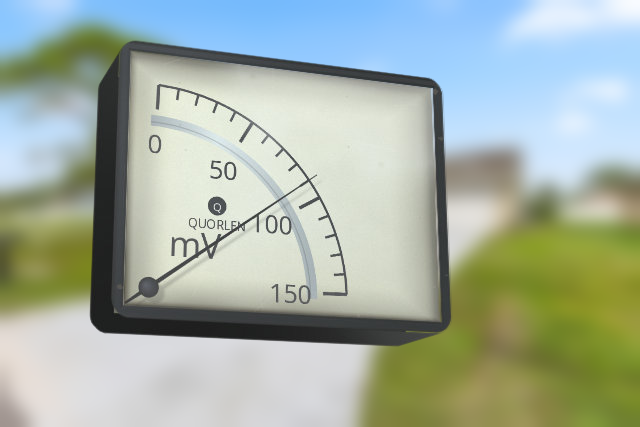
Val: 90
